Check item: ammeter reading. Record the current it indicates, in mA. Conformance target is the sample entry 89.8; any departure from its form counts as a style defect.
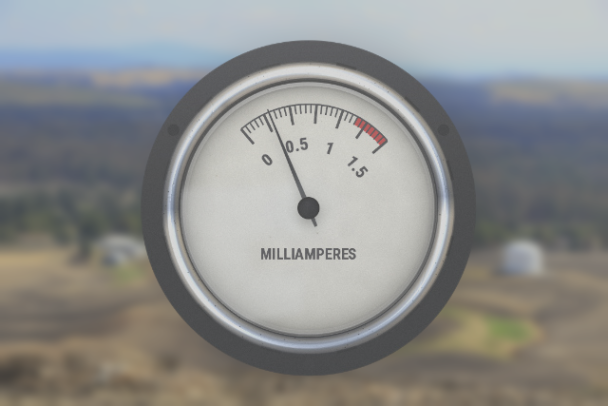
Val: 0.3
